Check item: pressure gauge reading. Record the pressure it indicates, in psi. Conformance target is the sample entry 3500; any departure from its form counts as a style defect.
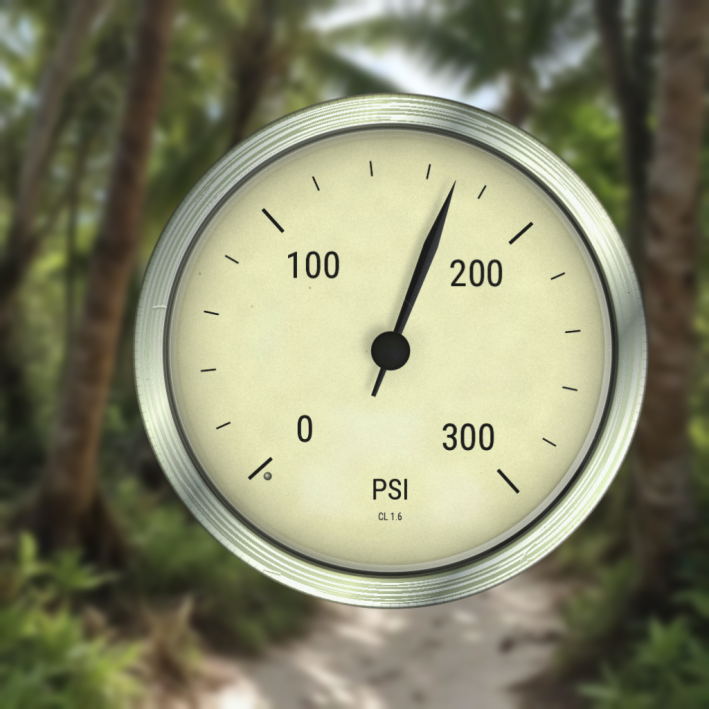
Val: 170
